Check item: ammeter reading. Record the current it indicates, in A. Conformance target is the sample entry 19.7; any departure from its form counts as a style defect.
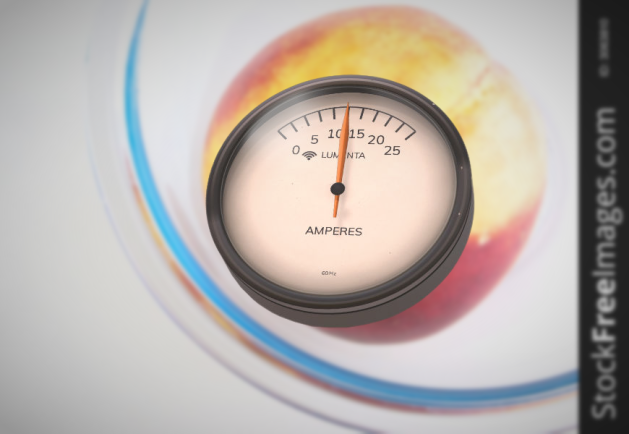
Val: 12.5
